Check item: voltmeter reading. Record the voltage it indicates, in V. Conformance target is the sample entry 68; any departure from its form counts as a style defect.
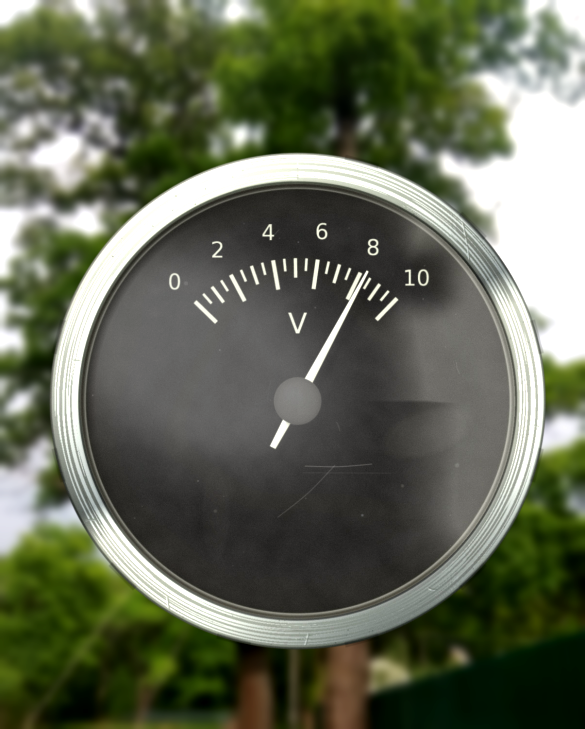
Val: 8.25
